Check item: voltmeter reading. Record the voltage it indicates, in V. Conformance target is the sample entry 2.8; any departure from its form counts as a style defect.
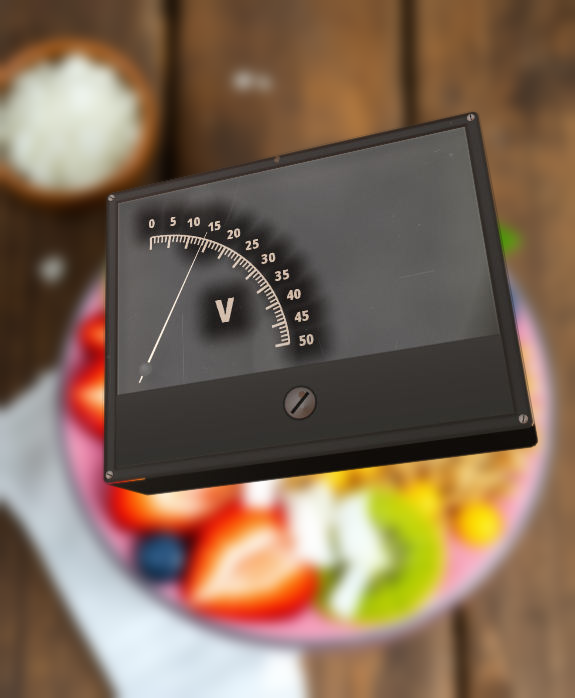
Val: 15
